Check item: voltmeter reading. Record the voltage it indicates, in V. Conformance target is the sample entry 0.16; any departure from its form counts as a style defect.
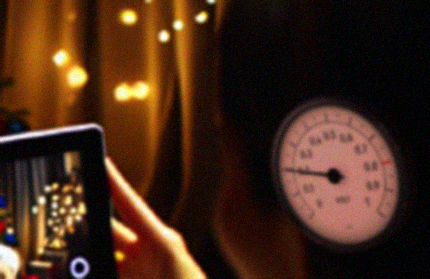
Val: 0.2
